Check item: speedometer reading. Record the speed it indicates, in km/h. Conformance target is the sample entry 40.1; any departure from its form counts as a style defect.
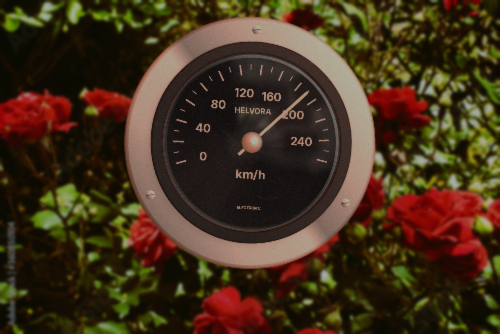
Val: 190
